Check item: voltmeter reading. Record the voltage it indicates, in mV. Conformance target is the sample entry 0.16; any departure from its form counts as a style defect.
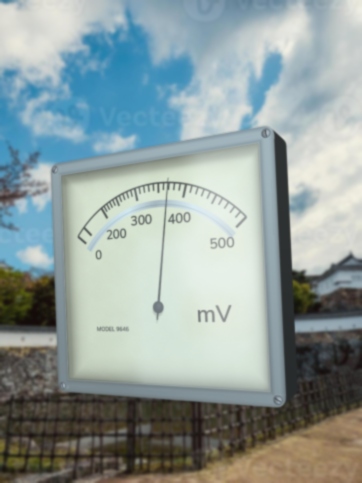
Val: 370
